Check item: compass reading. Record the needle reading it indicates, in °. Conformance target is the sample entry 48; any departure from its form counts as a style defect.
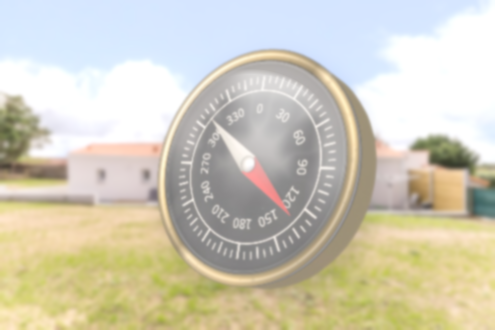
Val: 130
